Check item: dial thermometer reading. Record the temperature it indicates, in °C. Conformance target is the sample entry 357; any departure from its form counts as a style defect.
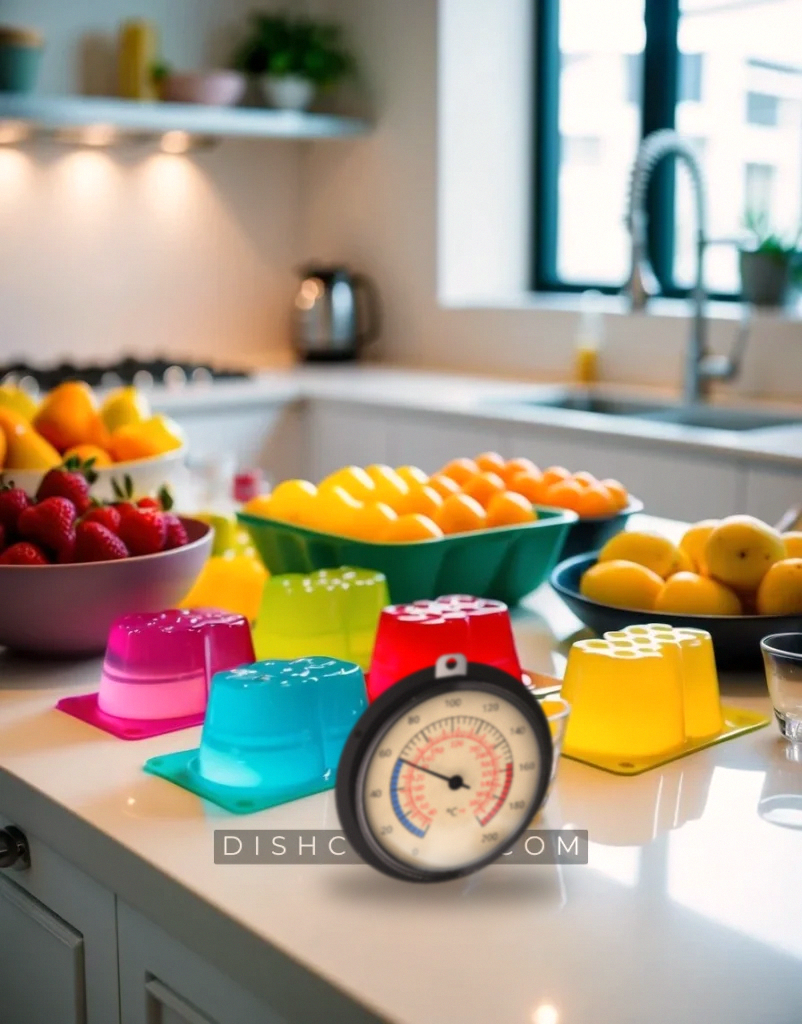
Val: 60
